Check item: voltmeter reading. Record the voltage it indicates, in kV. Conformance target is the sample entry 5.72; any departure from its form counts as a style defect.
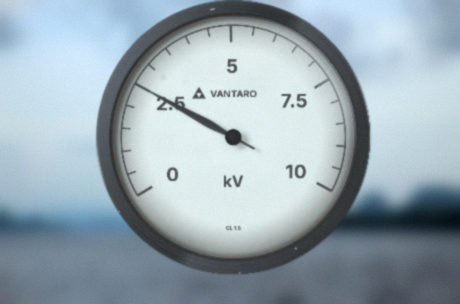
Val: 2.5
